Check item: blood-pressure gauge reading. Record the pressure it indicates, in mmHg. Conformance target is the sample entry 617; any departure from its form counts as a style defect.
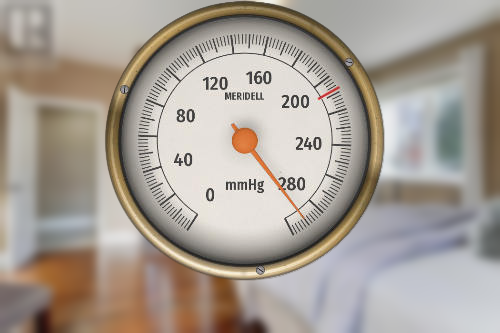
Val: 290
